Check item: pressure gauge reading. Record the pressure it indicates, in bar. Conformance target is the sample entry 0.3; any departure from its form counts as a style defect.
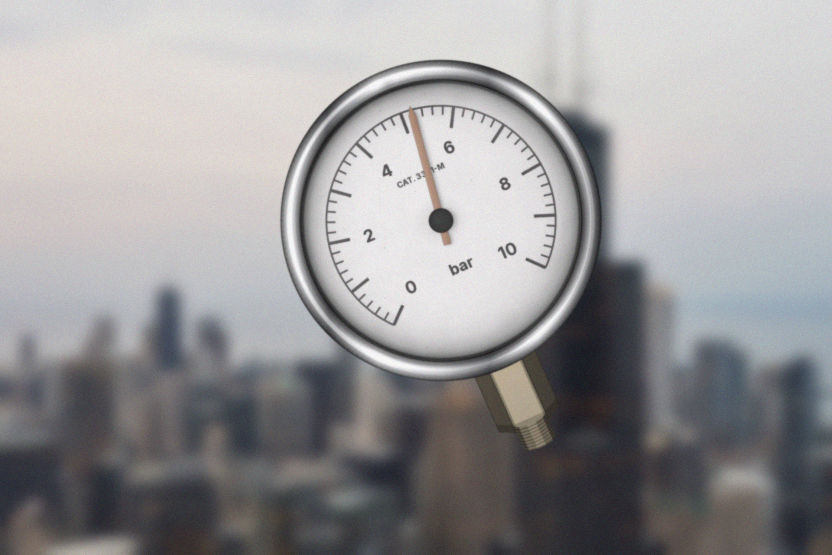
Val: 5.2
